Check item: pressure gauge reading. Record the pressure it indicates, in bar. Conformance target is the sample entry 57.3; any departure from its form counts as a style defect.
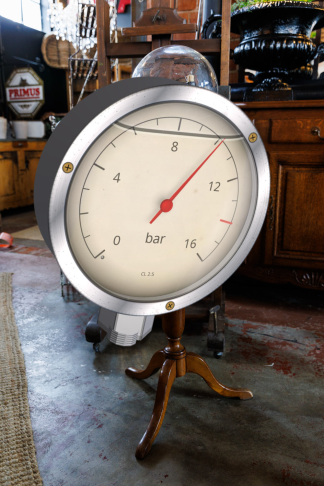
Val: 10
